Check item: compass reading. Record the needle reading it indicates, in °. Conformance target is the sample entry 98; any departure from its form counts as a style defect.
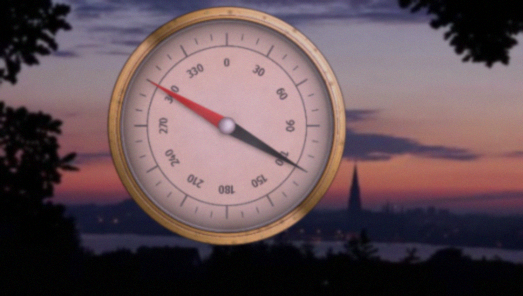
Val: 300
